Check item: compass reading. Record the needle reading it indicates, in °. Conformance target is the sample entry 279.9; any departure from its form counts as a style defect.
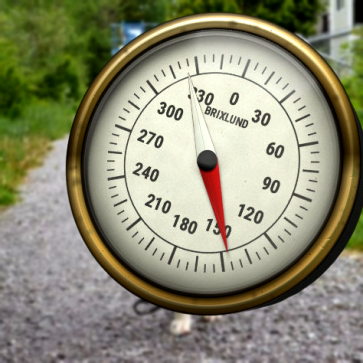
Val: 145
